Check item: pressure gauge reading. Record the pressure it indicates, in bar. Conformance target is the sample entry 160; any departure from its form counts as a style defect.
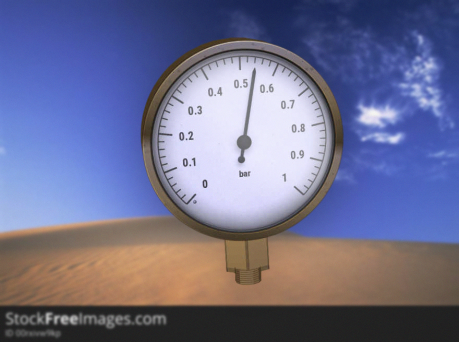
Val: 0.54
